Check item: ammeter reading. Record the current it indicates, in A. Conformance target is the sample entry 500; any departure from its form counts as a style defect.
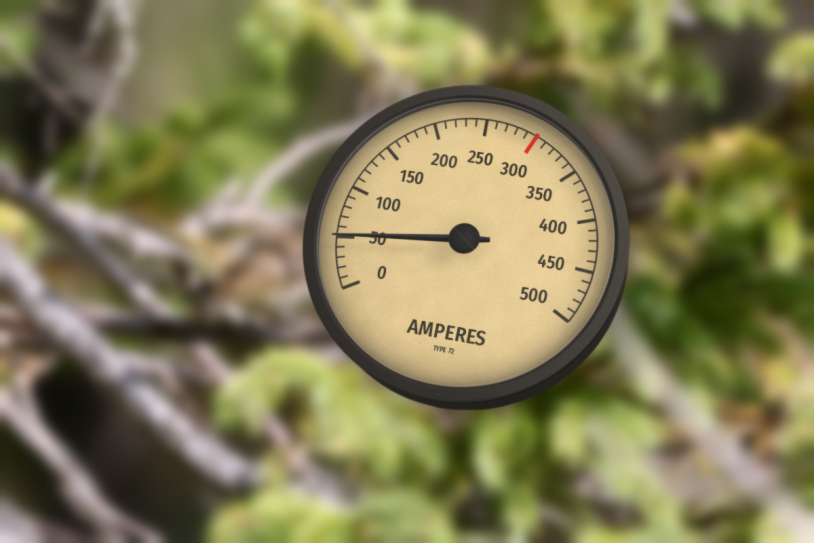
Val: 50
